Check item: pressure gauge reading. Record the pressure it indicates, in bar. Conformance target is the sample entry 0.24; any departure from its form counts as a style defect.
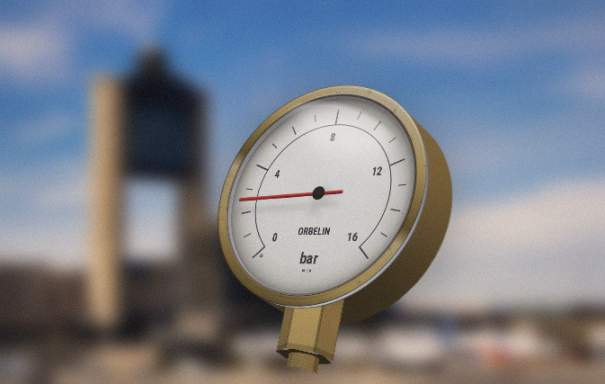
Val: 2.5
